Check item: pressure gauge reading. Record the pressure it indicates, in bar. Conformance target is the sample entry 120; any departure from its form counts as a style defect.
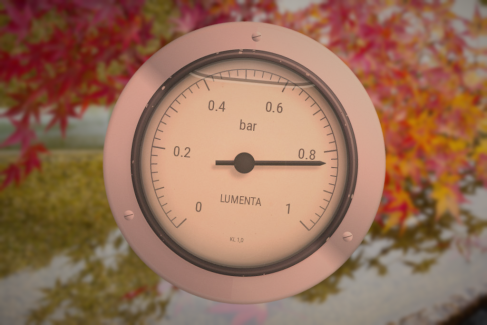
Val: 0.83
